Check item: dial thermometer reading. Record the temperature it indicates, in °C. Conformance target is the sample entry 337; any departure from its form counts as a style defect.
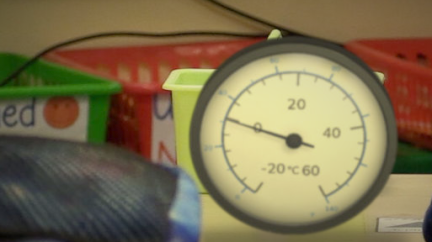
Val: 0
